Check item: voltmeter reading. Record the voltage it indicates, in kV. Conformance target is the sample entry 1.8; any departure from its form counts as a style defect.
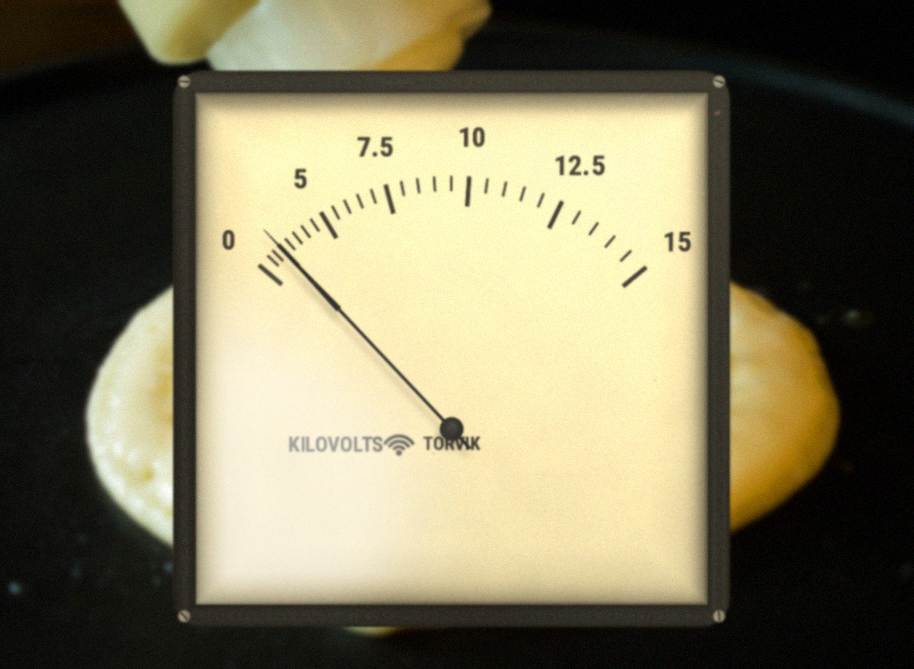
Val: 2.5
